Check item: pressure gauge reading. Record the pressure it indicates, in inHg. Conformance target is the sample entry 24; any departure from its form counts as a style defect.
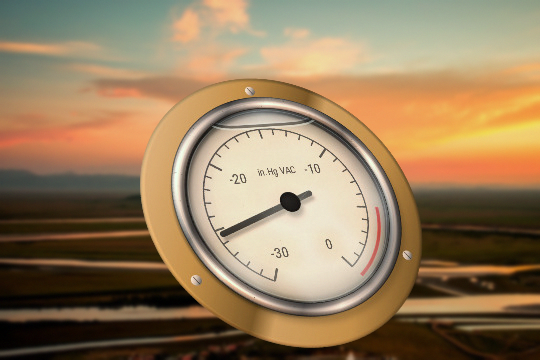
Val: -25.5
